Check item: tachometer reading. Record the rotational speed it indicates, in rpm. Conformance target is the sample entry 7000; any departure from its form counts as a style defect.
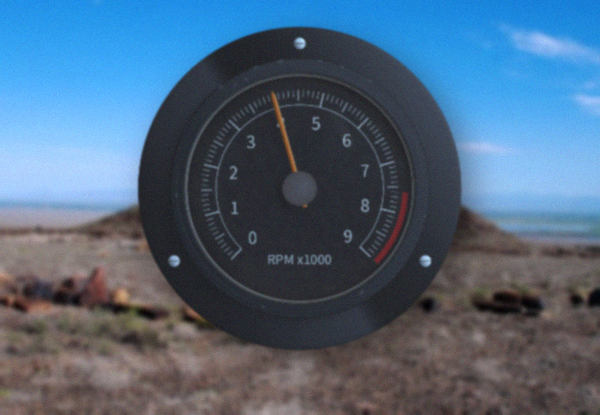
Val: 4000
